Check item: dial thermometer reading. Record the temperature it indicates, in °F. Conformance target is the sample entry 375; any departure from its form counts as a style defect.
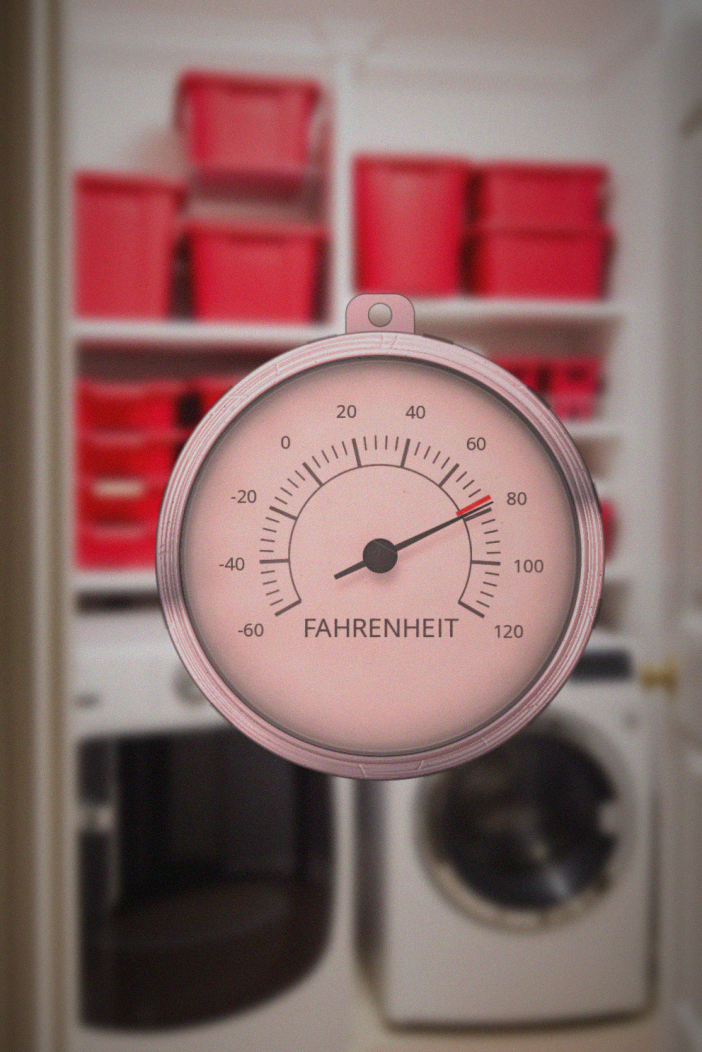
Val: 78
